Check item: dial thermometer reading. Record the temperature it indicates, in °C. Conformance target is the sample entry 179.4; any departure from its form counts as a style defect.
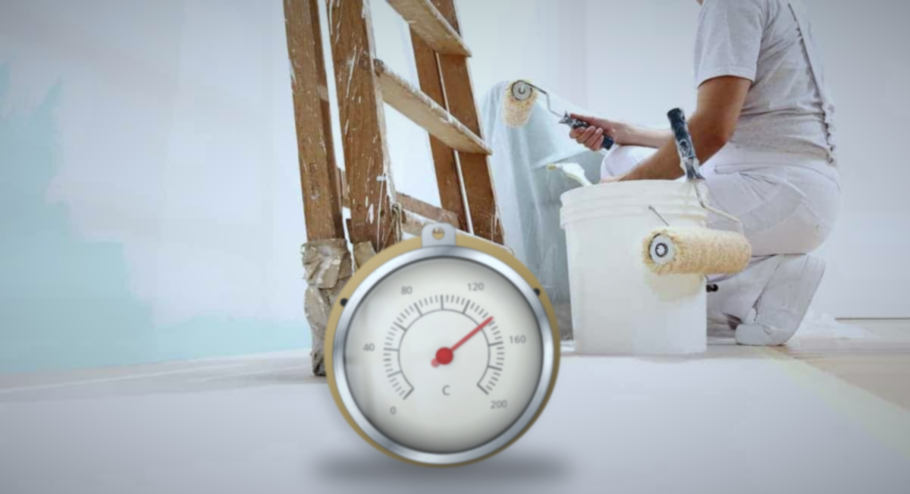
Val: 140
